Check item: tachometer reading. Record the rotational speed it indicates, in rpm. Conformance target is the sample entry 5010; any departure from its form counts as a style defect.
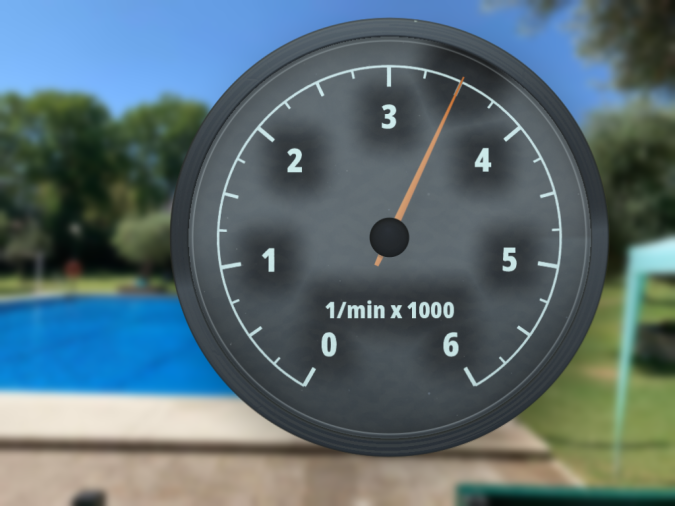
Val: 3500
